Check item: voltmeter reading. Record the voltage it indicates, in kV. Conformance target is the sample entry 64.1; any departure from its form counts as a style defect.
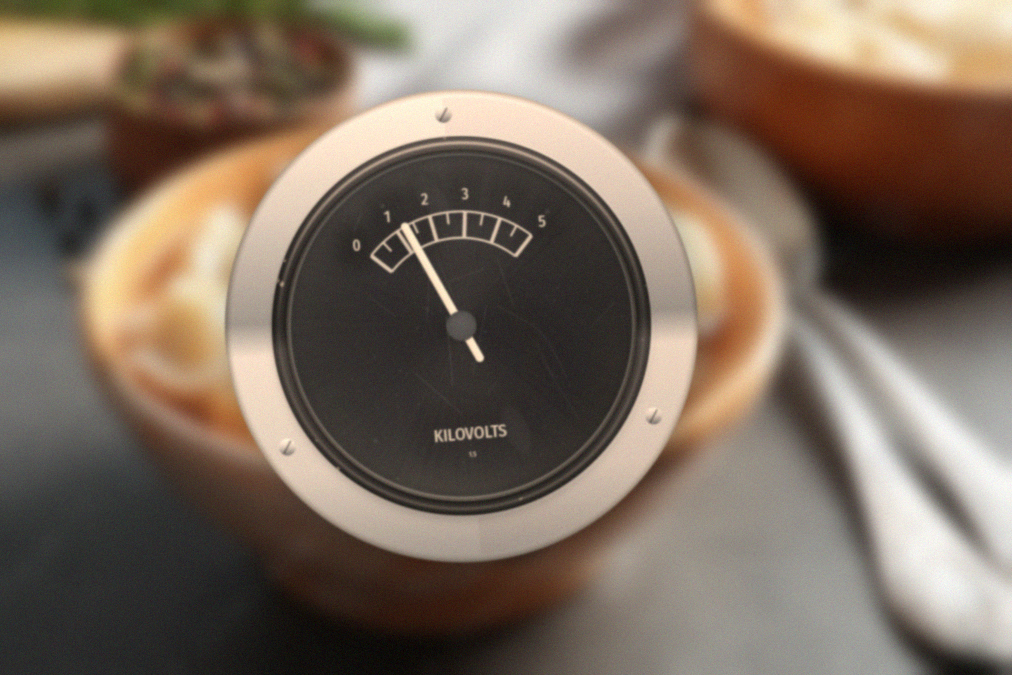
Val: 1.25
